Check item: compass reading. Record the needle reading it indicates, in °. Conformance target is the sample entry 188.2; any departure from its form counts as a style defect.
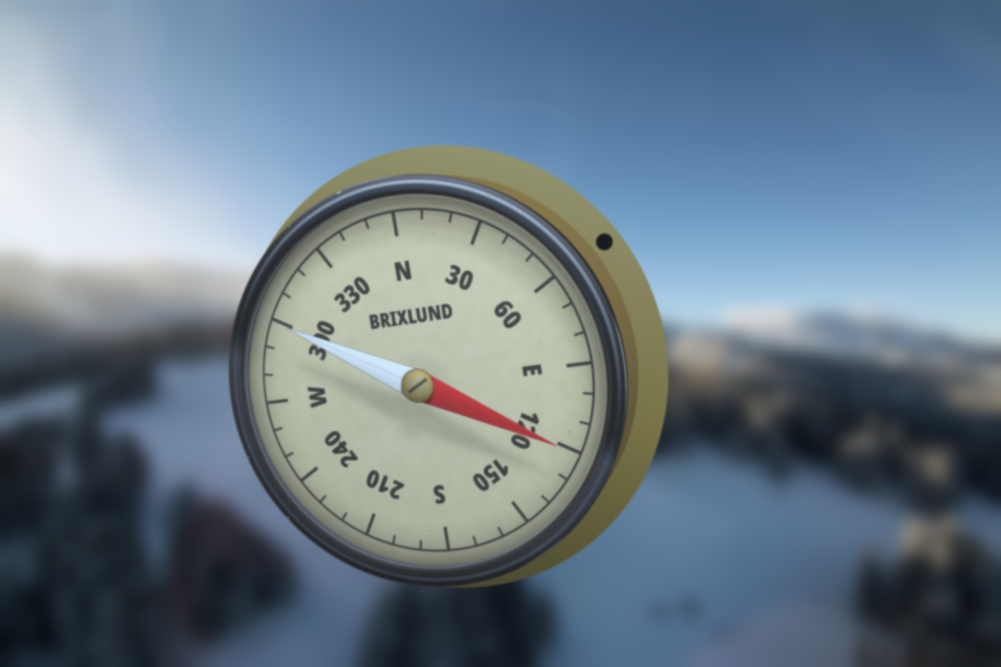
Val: 120
